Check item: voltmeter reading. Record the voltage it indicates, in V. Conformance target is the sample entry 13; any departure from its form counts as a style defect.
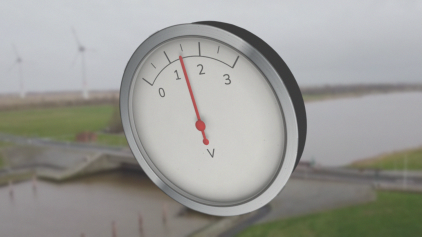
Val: 1.5
